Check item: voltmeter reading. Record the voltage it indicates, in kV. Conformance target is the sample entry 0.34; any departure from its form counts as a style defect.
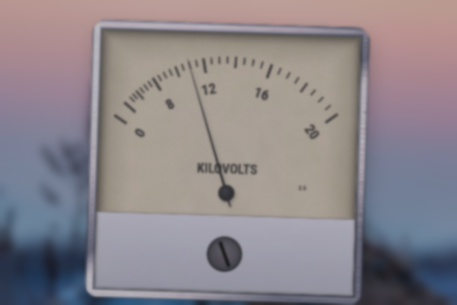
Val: 11
